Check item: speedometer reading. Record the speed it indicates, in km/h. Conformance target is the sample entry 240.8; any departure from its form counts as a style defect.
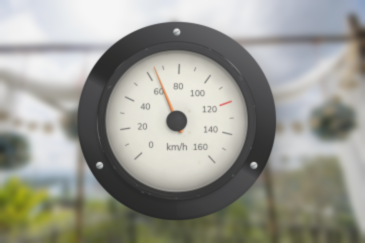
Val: 65
